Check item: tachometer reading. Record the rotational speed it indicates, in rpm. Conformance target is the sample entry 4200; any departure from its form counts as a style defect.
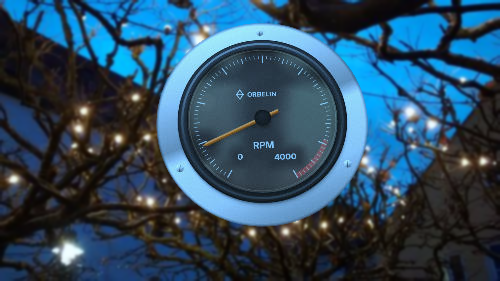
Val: 450
